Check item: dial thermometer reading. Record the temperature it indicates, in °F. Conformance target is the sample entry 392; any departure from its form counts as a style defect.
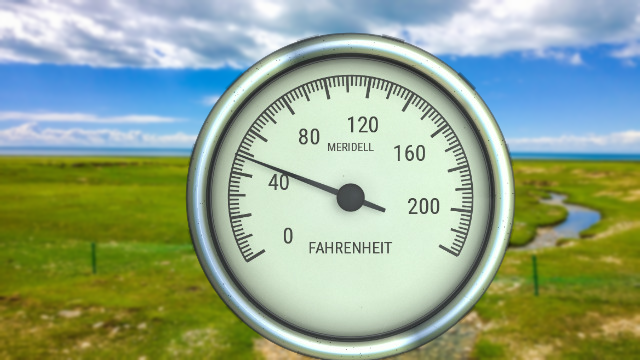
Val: 48
